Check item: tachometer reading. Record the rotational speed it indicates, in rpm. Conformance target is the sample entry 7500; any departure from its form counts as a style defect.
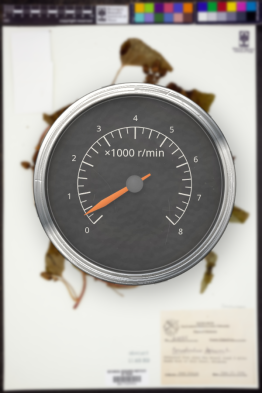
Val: 375
